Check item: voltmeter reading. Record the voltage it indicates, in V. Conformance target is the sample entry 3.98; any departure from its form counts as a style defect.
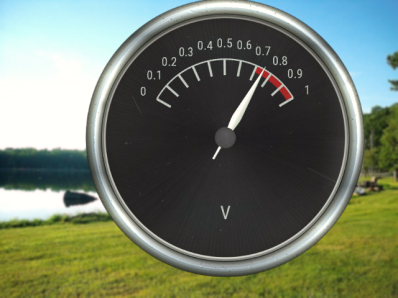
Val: 0.75
